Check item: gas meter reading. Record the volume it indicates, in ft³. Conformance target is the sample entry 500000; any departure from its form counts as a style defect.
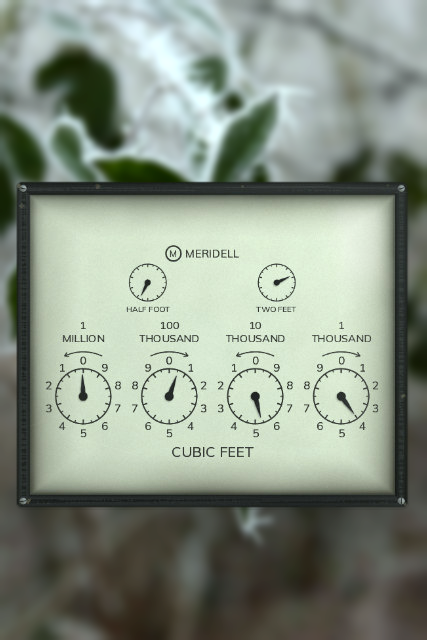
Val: 5400
